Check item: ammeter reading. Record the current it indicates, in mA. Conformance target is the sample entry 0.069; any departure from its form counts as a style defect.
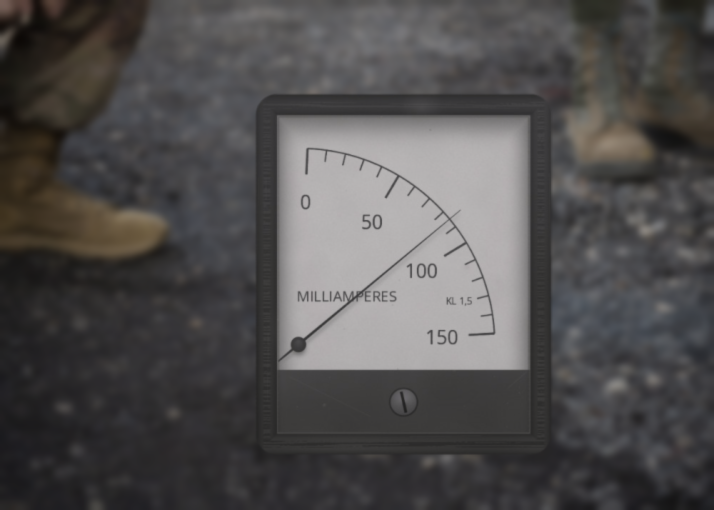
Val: 85
